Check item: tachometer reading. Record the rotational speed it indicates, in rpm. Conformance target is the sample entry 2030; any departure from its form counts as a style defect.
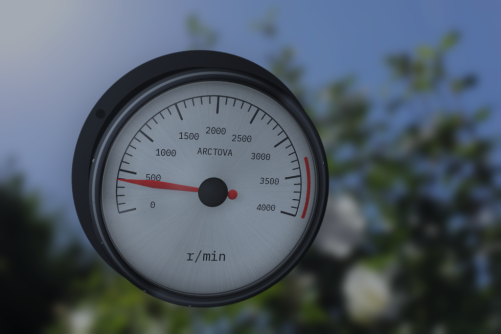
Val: 400
